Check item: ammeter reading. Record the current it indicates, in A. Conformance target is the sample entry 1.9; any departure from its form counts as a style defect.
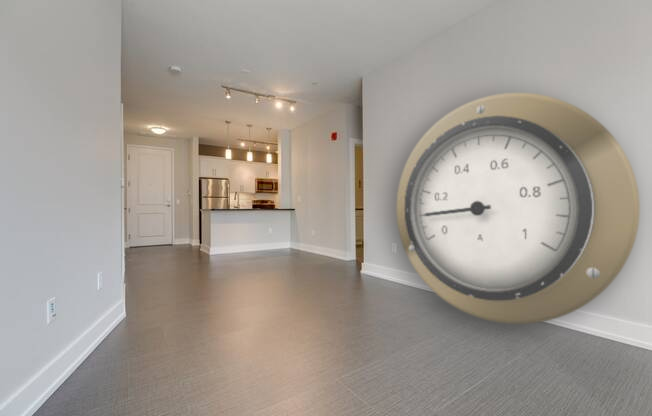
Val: 0.1
